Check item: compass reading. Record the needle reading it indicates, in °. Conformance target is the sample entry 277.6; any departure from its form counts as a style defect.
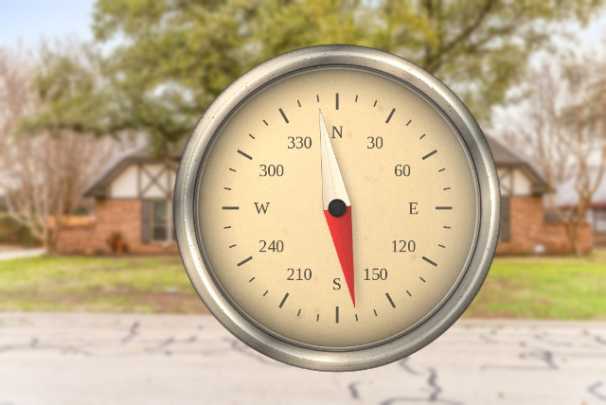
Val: 170
